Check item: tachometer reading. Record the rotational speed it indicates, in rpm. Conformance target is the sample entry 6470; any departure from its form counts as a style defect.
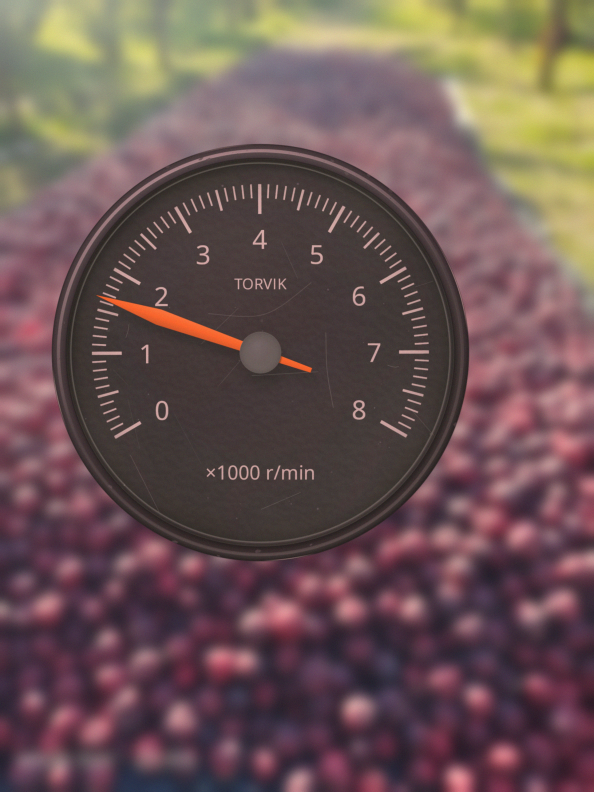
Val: 1650
